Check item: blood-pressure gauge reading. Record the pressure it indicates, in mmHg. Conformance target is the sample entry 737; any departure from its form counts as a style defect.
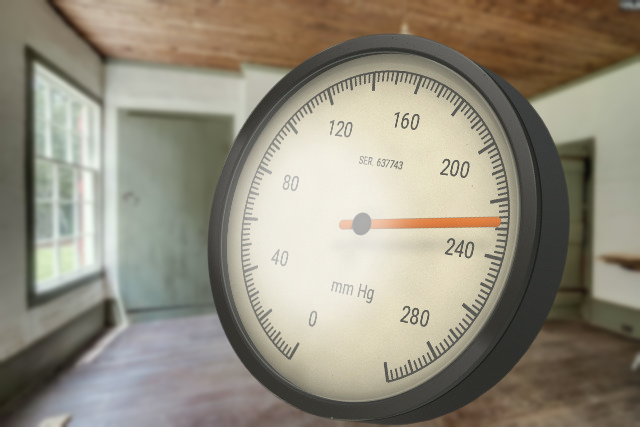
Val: 228
